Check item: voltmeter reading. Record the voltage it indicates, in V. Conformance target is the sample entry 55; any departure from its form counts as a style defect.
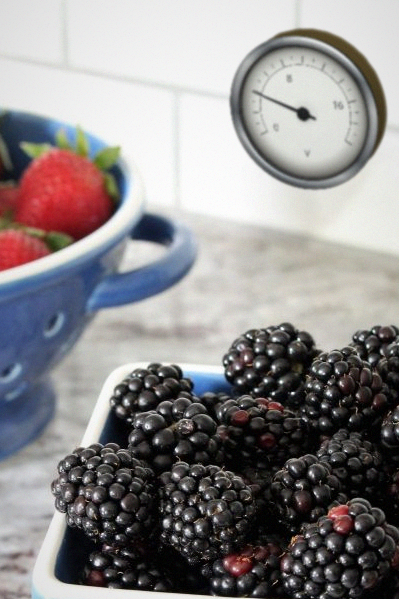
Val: 4
